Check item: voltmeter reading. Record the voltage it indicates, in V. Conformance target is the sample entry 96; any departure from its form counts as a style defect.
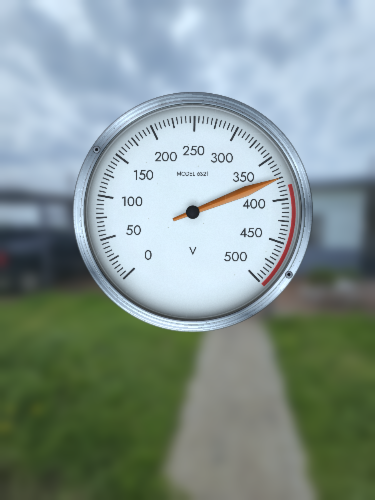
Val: 375
